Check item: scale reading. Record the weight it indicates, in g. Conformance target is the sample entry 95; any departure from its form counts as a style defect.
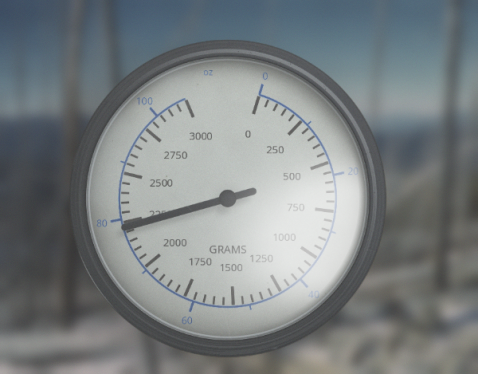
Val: 2225
